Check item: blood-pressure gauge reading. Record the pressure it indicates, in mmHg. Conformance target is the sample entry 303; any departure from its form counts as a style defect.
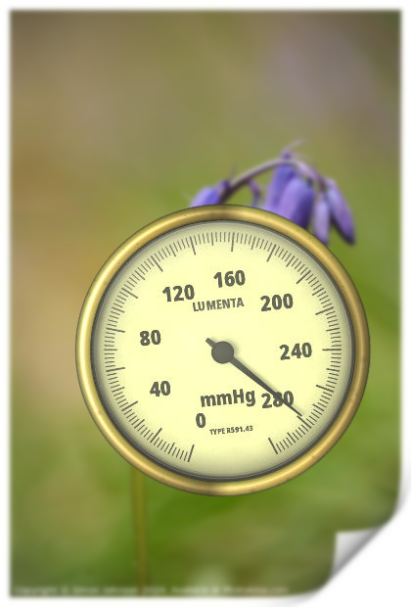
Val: 278
